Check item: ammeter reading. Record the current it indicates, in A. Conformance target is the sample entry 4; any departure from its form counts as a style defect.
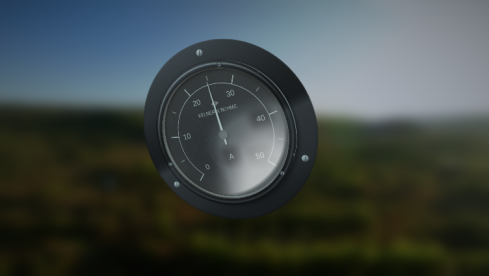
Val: 25
